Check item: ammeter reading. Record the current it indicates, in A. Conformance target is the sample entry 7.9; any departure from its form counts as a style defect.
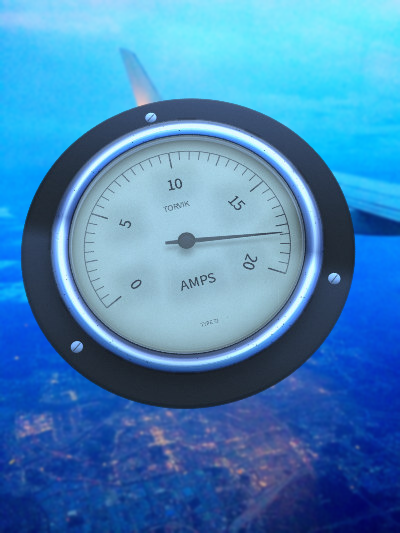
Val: 18
